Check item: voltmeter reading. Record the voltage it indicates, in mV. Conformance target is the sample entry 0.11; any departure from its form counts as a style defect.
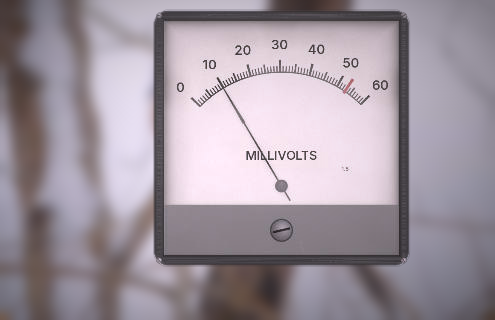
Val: 10
